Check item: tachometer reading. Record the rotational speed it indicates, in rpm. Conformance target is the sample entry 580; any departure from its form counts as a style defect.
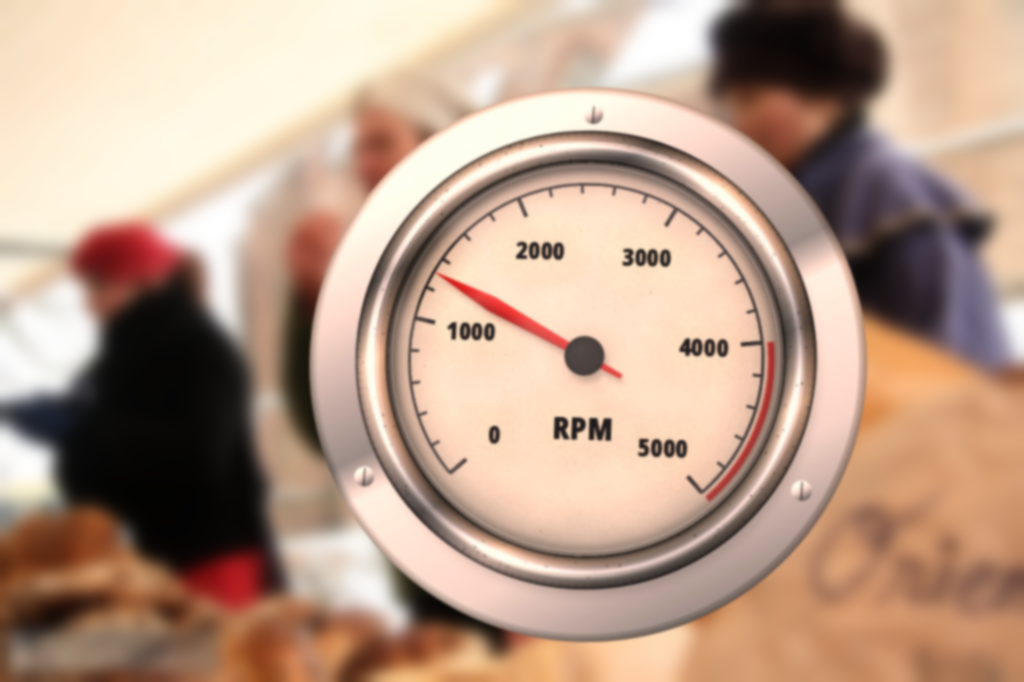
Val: 1300
